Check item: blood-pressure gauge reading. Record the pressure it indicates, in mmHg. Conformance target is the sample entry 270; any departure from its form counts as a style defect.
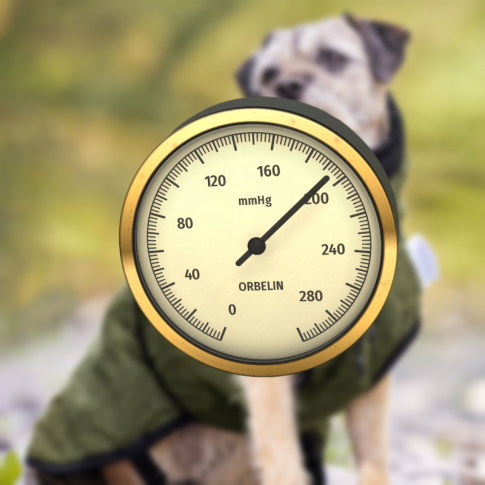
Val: 194
